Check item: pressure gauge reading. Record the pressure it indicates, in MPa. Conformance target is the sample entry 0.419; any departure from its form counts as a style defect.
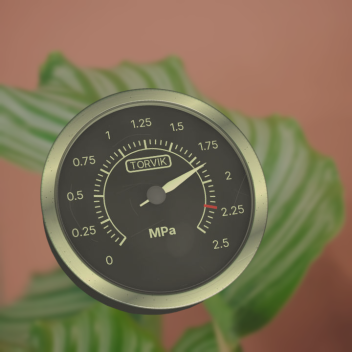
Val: 1.85
